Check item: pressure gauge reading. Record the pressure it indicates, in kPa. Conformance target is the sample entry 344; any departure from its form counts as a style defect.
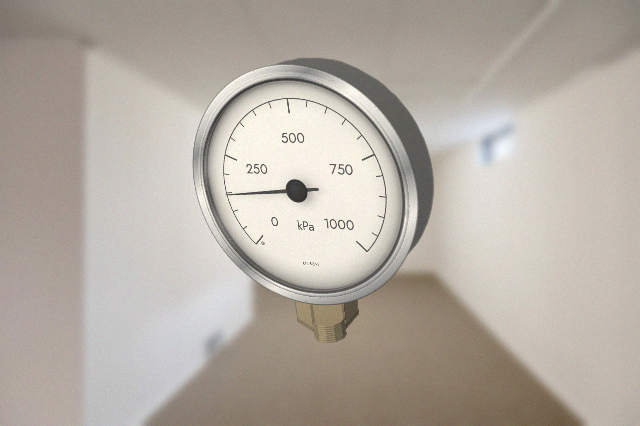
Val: 150
